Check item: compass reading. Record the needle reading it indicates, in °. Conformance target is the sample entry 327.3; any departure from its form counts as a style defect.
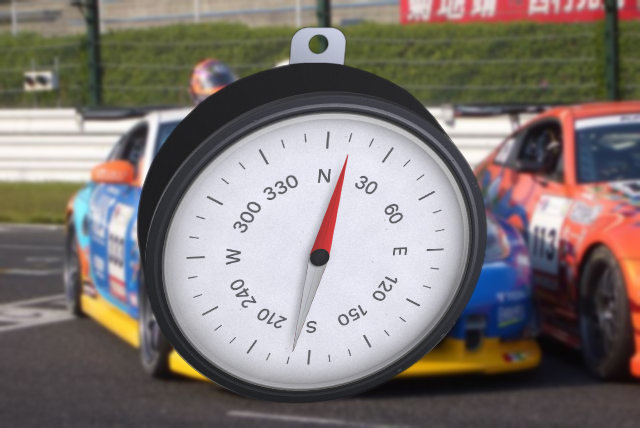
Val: 10
